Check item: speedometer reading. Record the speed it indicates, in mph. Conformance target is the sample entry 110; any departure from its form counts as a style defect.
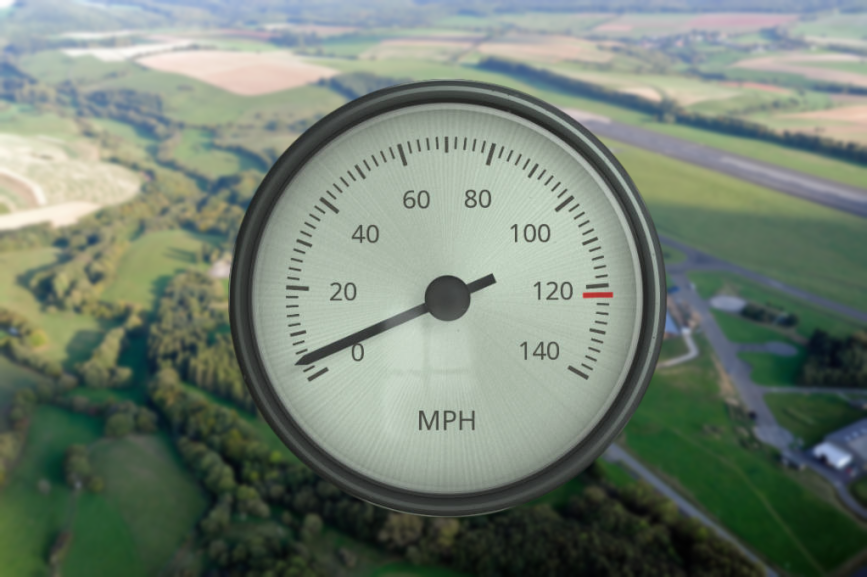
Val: 4
